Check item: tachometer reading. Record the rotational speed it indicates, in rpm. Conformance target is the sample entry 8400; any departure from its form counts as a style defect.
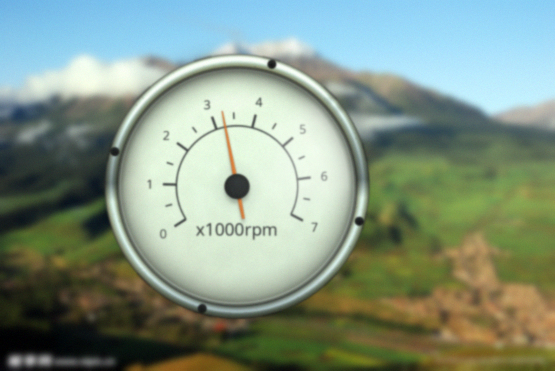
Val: 3250
